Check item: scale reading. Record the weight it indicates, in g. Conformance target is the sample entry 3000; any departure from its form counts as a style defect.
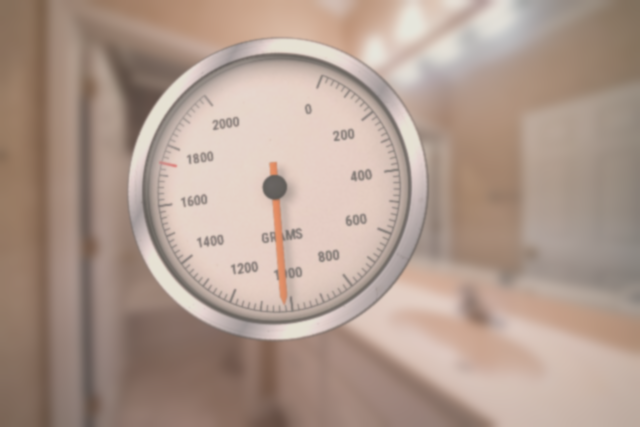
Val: 1020
